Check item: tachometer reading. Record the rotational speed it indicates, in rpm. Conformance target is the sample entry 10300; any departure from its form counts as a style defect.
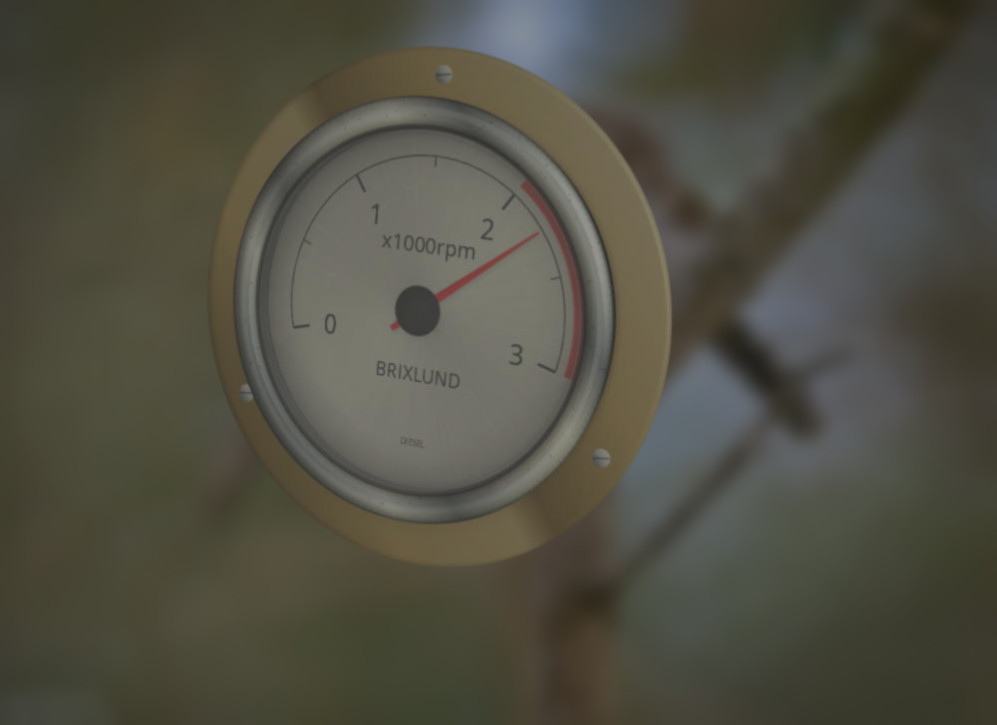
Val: 2250
